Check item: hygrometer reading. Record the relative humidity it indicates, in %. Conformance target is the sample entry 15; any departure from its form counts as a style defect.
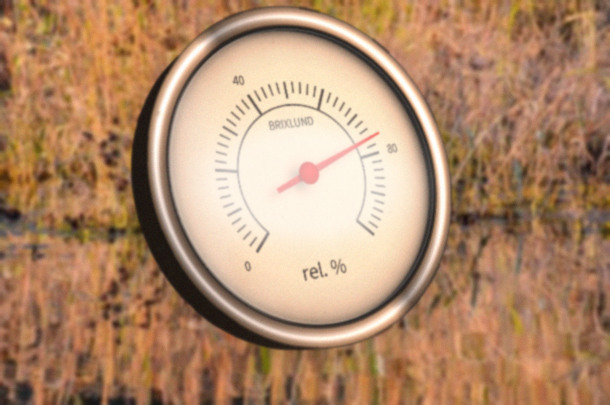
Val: 76
